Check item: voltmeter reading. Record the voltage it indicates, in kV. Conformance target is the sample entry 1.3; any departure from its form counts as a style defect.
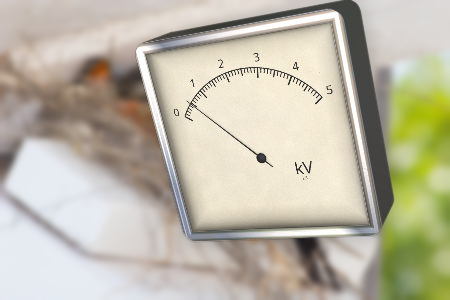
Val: 0.5
